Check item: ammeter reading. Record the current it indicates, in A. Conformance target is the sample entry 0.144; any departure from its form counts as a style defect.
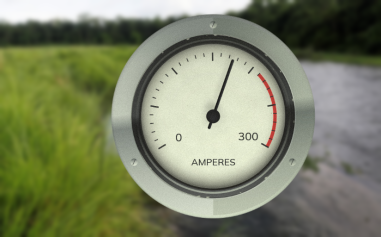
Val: 175
